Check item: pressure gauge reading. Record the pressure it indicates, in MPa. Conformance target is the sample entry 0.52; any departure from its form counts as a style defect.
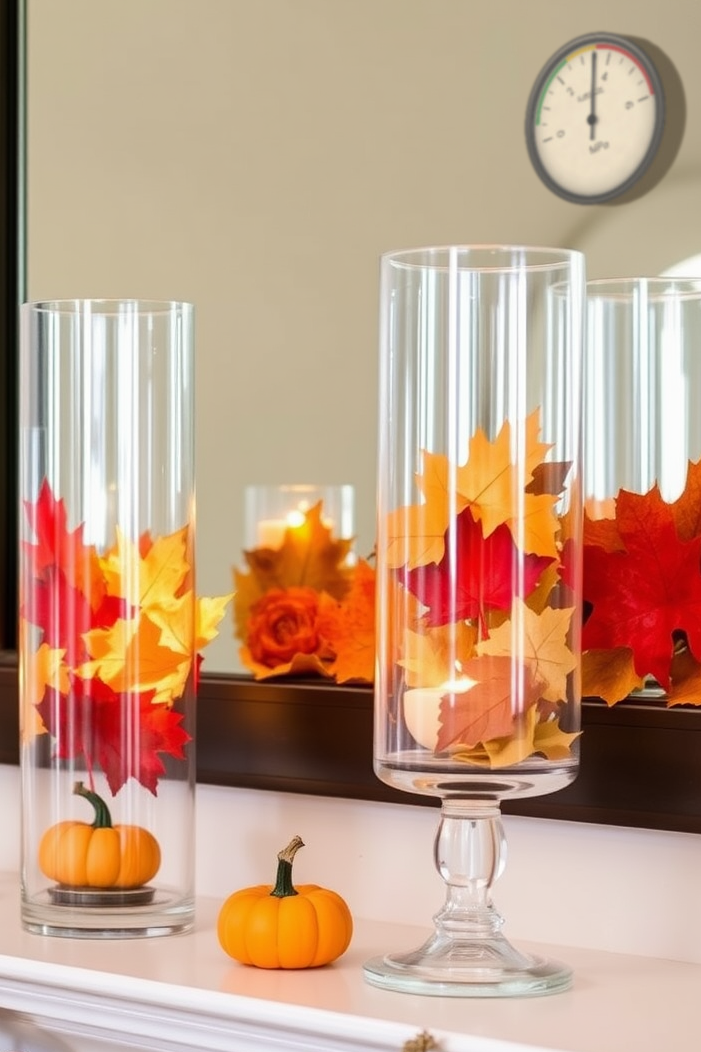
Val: 3.5
